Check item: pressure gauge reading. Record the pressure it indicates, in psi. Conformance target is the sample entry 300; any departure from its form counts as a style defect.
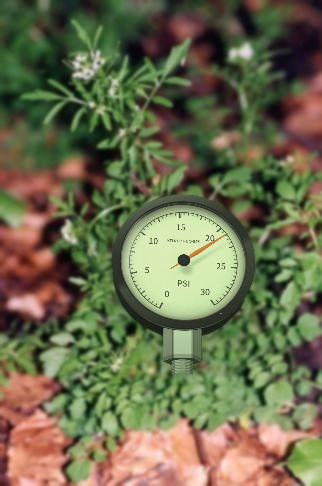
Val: 21
